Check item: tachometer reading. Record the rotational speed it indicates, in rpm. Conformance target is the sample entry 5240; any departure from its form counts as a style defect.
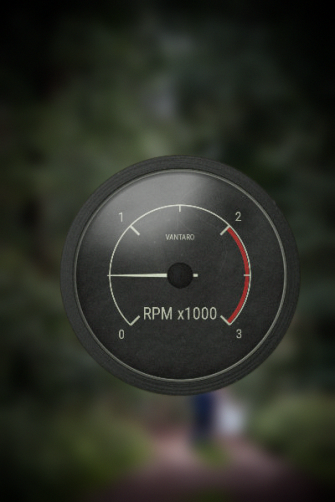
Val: 500
